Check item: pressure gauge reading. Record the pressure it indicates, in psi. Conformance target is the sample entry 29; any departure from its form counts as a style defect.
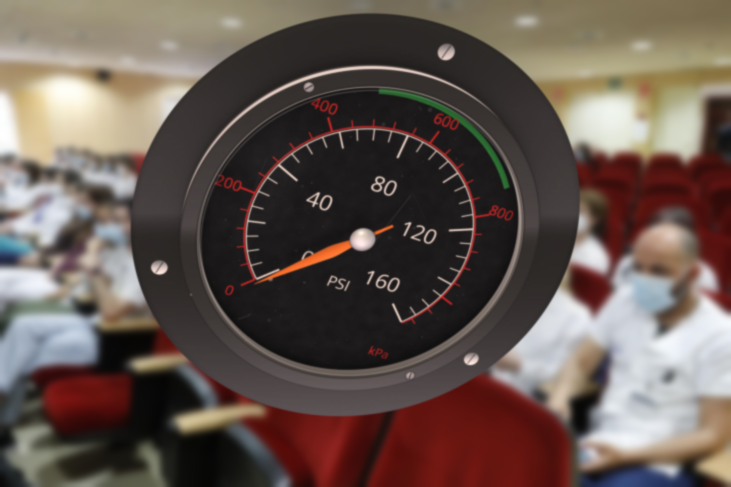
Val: 0
